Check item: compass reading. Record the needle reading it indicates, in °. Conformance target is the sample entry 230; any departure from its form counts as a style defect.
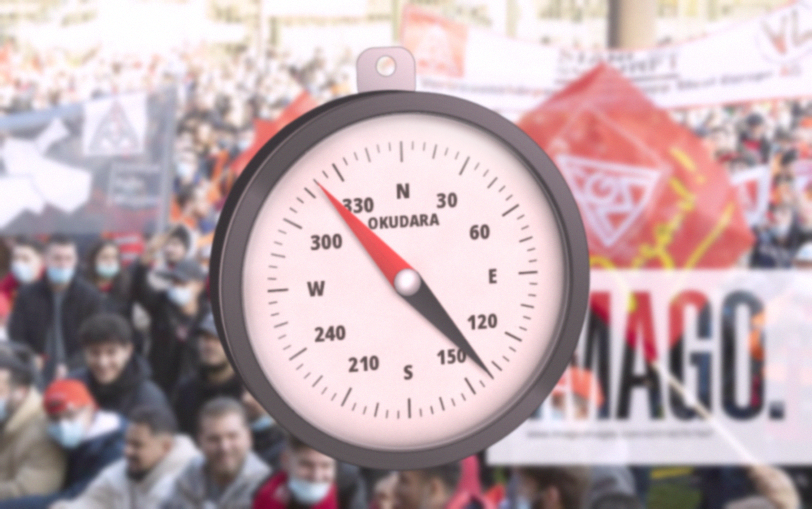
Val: 320
